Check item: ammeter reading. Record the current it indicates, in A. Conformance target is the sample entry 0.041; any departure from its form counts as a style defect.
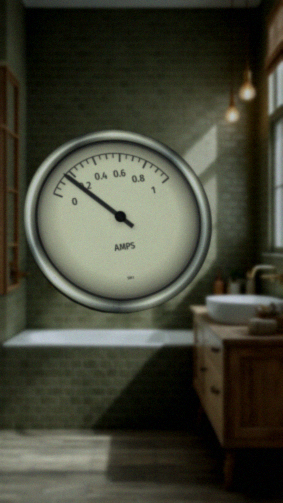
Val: 0.15
